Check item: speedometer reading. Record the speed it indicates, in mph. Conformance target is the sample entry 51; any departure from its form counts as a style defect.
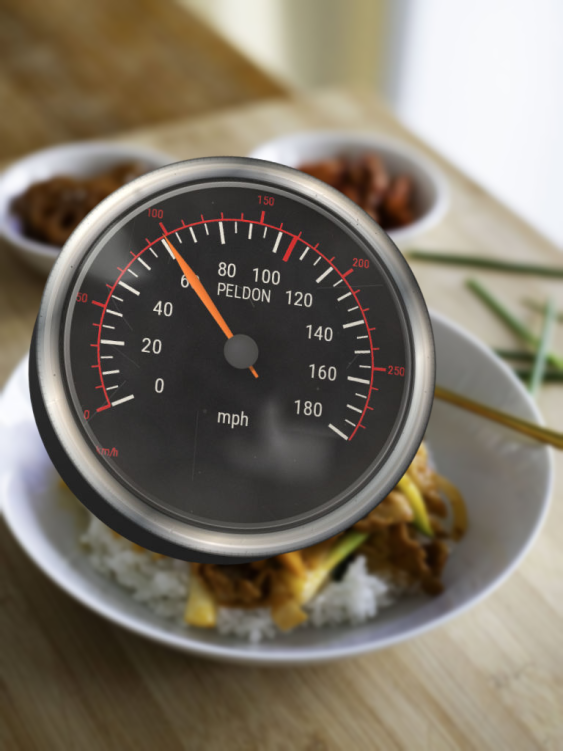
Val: 60
